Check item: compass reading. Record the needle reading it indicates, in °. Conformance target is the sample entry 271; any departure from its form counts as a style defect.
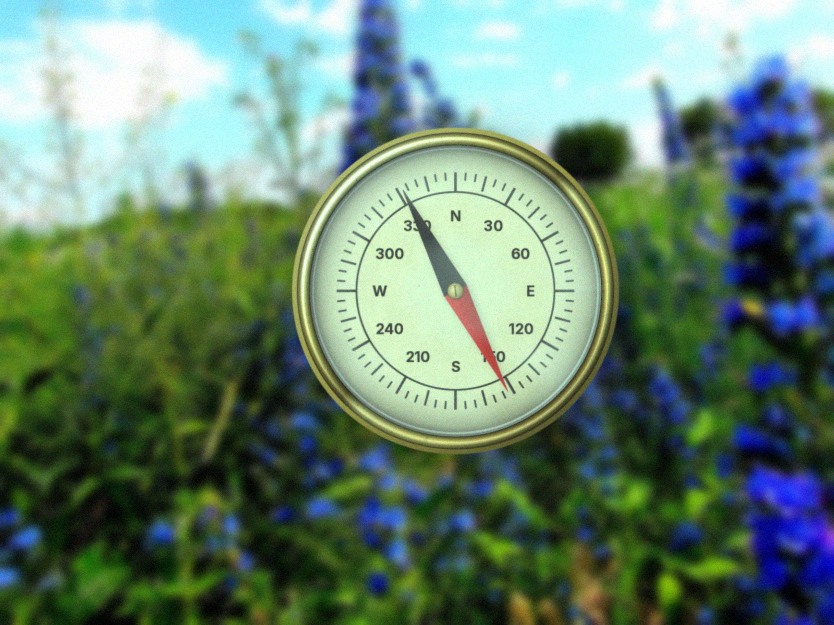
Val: 152.5
